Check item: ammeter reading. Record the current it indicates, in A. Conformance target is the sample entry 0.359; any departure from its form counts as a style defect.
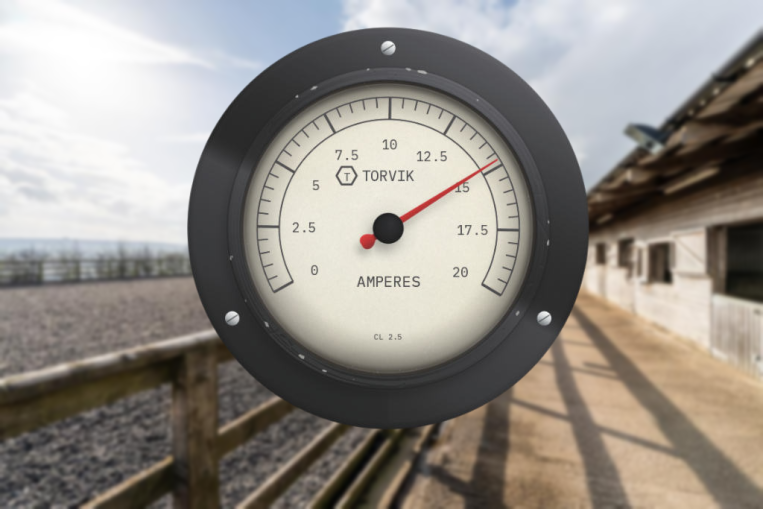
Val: 14.75
